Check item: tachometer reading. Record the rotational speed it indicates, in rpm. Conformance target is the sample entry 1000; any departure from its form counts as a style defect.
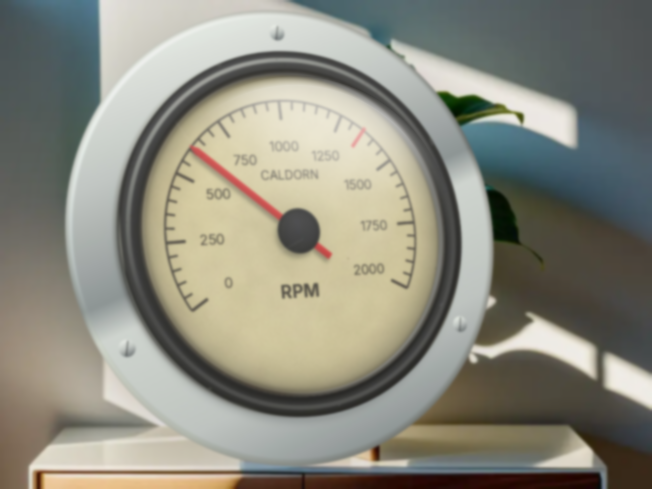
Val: 600
